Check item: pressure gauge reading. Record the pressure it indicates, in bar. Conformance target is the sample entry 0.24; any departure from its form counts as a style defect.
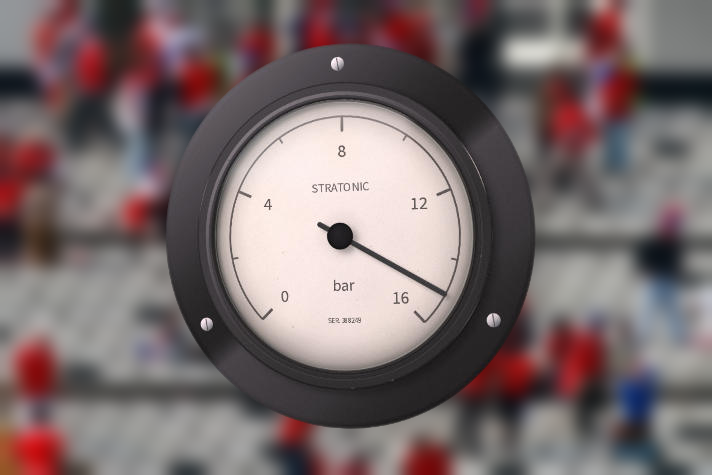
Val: 15
